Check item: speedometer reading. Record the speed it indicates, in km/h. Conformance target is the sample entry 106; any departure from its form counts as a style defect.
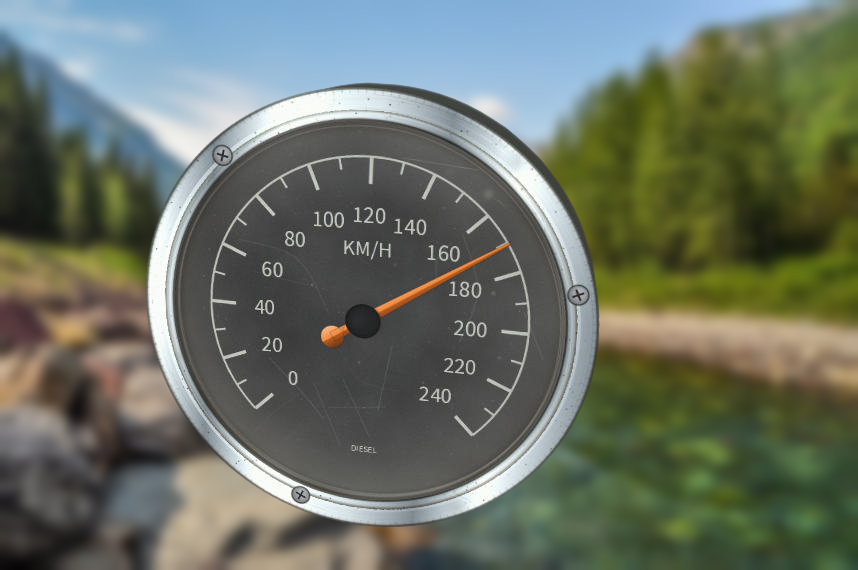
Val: 170
